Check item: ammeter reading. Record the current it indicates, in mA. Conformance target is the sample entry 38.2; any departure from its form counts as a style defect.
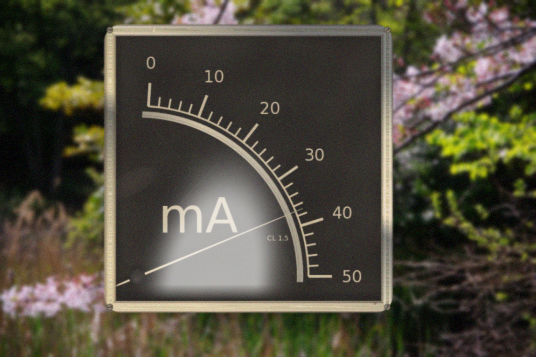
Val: 37
